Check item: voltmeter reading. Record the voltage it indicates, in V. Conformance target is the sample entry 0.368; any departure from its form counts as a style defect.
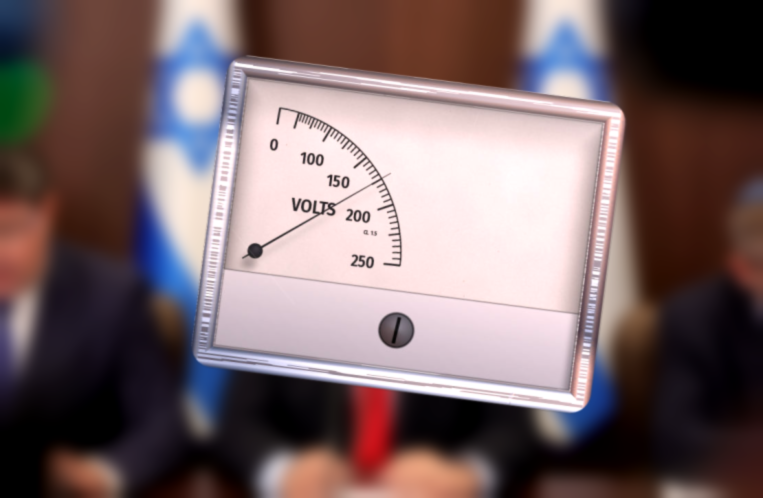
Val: 175
